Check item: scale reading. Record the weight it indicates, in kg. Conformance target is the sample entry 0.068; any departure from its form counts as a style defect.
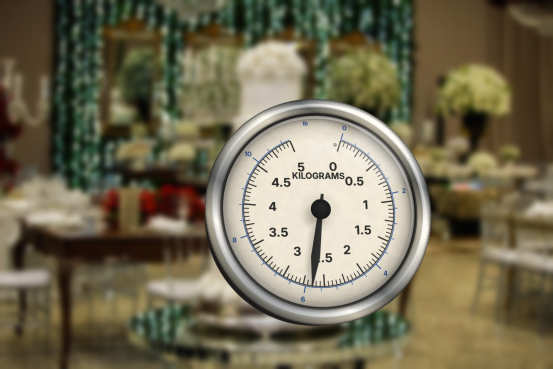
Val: 2.65
